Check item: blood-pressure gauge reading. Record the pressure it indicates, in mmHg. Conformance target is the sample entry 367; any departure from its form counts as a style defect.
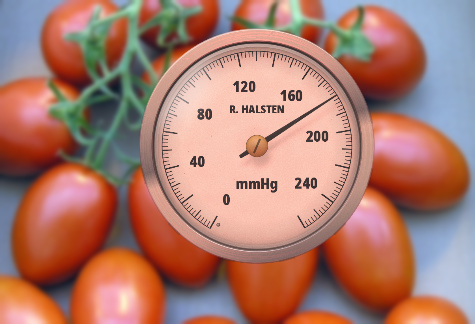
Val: 180
